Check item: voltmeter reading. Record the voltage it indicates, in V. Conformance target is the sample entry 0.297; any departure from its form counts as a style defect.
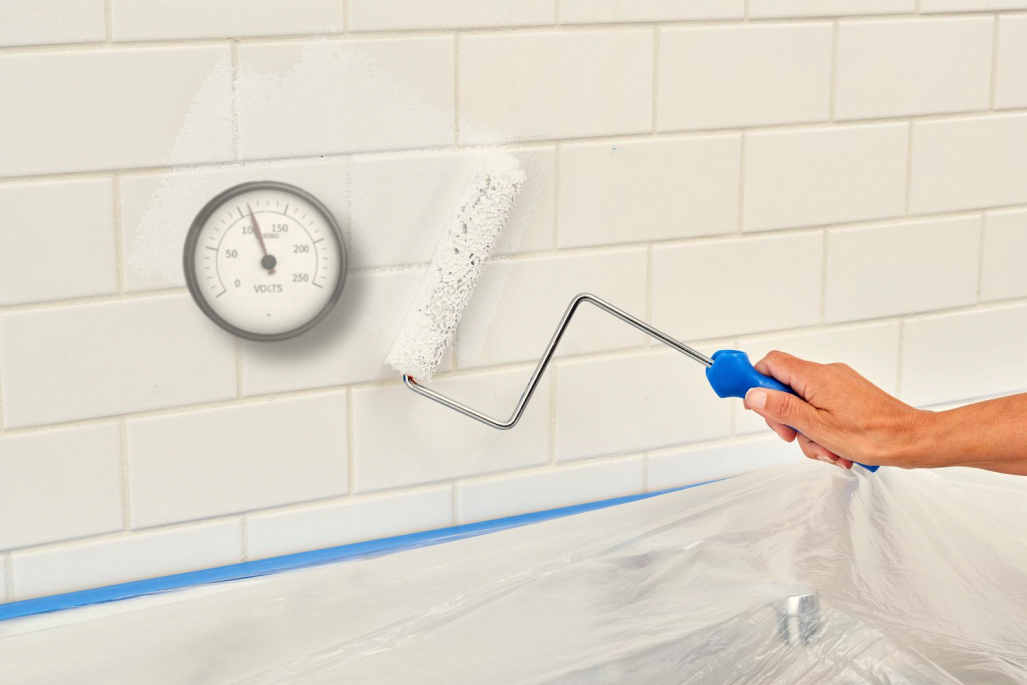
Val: 110
